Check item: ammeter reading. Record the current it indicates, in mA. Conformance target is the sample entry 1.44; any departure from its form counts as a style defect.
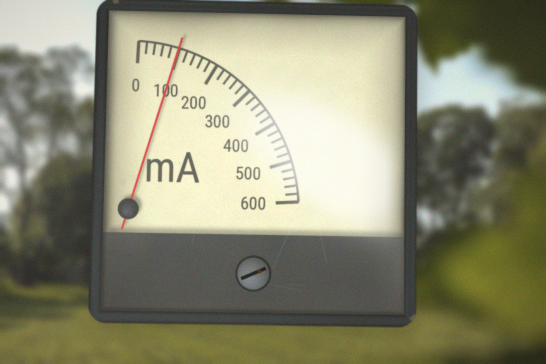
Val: 100
